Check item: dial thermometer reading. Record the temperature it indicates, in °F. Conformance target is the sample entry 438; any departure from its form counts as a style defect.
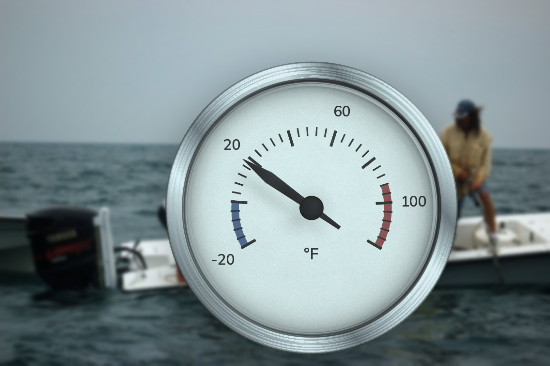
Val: 18
